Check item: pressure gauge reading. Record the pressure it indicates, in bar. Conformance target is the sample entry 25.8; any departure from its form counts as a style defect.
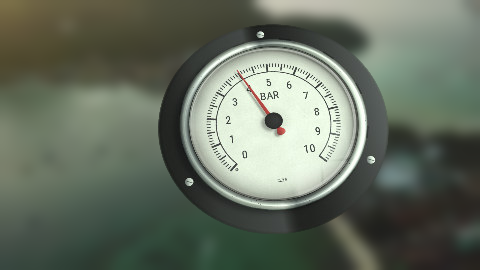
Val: 4
